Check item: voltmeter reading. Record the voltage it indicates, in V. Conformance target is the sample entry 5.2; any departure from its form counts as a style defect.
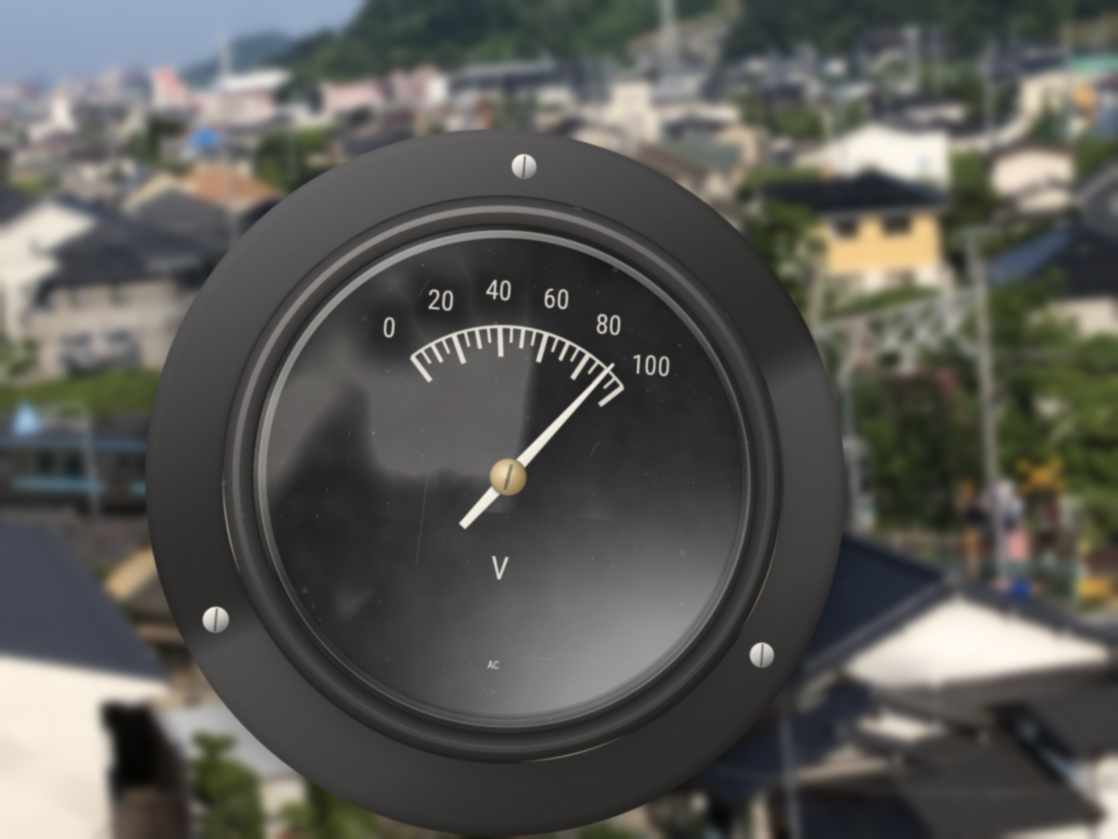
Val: 90
